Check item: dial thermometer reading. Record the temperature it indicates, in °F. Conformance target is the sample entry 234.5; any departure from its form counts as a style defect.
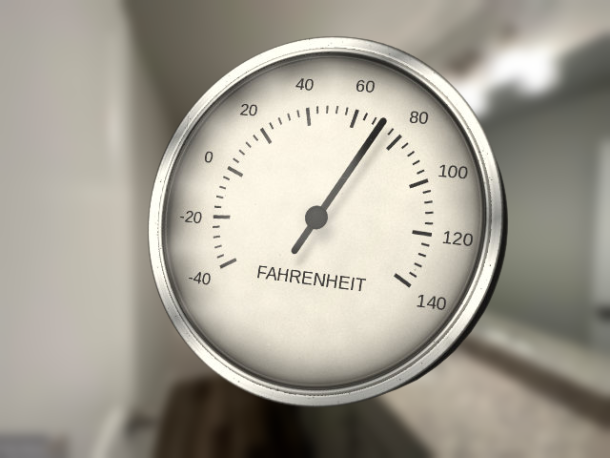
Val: 72
